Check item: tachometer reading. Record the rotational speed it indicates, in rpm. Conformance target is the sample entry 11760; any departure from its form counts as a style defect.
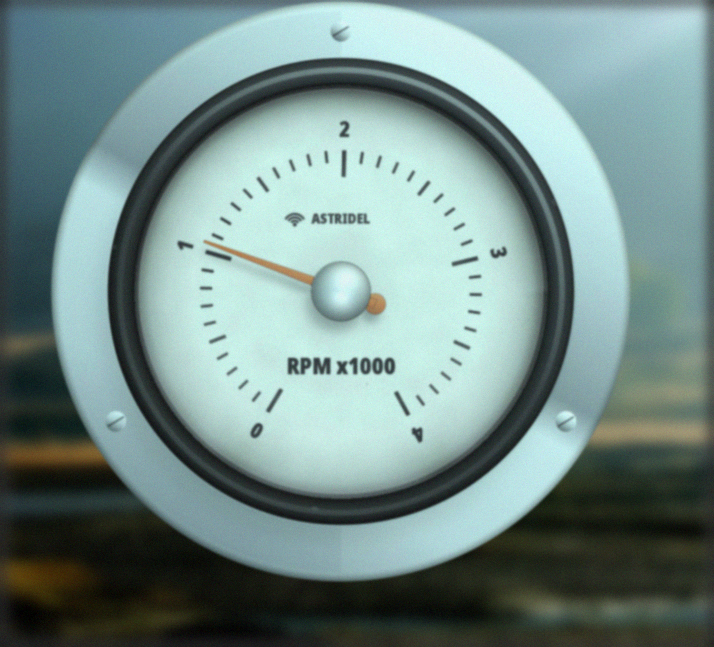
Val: 1050
